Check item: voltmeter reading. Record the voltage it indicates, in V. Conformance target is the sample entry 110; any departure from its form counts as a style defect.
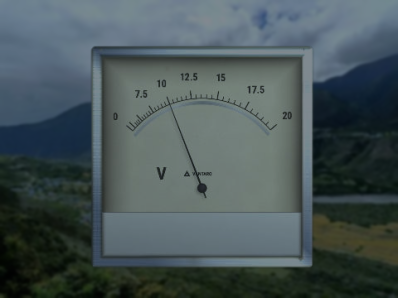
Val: 10
